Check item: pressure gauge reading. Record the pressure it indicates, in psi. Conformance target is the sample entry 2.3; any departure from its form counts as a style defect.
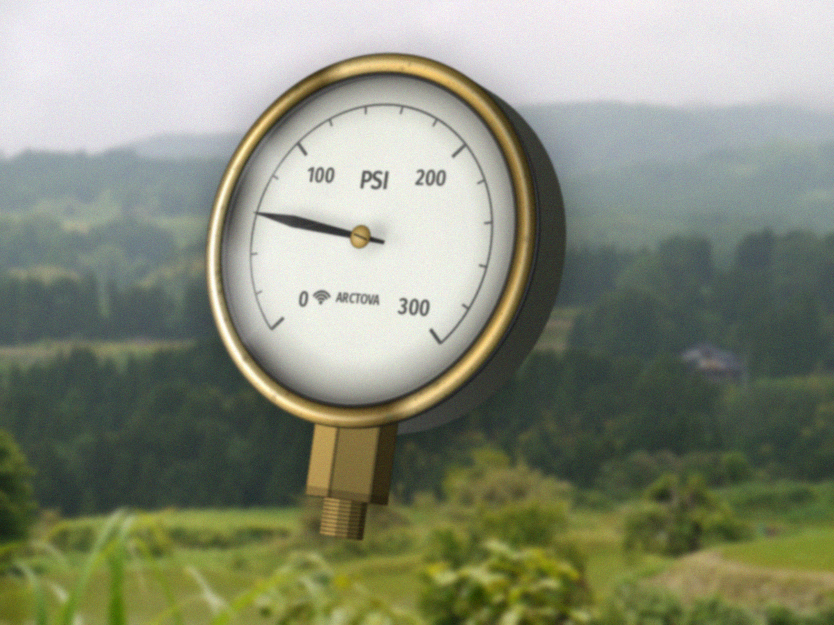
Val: 60
